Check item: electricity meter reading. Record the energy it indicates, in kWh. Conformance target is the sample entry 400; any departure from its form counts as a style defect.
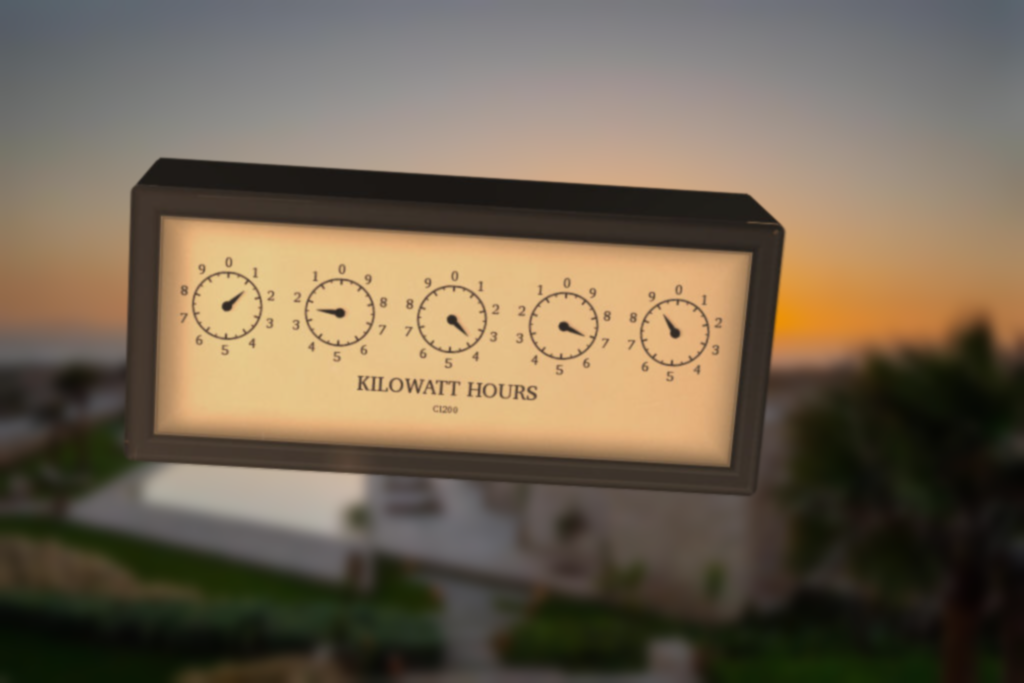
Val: 12369
